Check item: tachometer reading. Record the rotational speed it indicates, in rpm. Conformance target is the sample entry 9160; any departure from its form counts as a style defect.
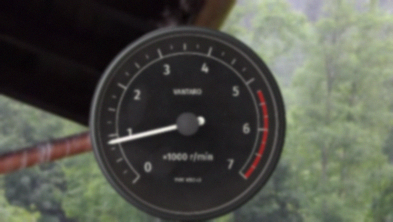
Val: 875
